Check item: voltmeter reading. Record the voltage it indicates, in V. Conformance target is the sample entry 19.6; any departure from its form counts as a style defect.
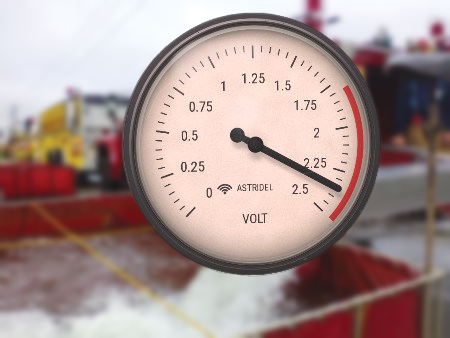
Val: 2.35
